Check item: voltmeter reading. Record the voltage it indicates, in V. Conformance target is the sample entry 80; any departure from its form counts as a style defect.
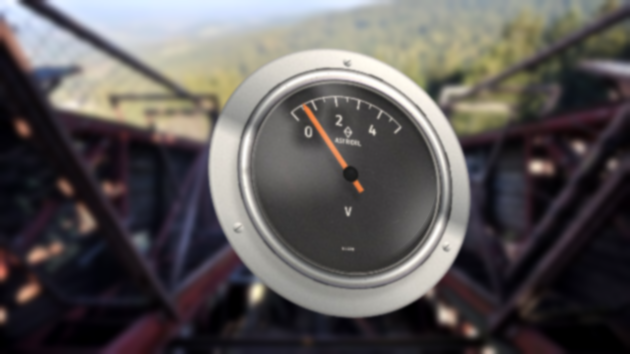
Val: 0.5
